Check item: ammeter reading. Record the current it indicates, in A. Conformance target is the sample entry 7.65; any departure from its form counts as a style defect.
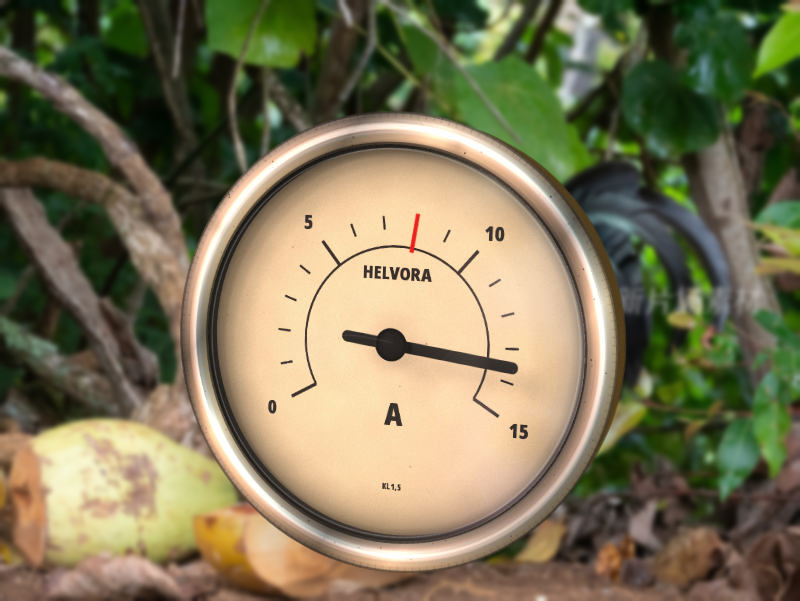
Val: 13.5
